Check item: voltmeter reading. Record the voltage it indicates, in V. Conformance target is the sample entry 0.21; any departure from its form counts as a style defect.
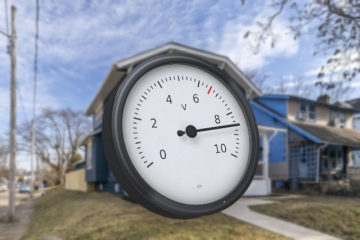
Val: 8.6
